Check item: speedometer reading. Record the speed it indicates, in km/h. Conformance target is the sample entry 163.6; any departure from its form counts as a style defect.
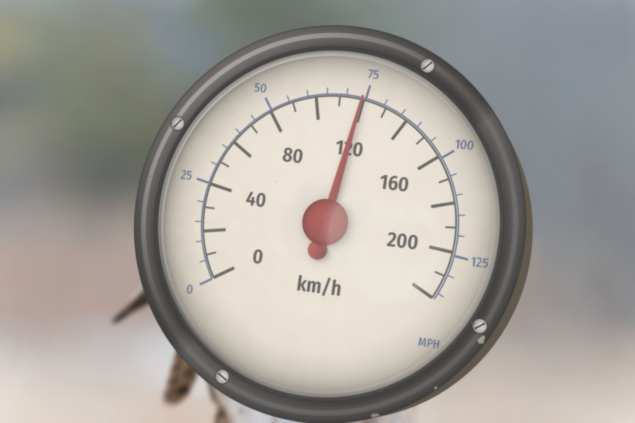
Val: 120
